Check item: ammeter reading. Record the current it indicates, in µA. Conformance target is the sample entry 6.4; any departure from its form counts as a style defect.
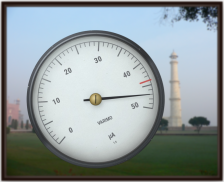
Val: 47
